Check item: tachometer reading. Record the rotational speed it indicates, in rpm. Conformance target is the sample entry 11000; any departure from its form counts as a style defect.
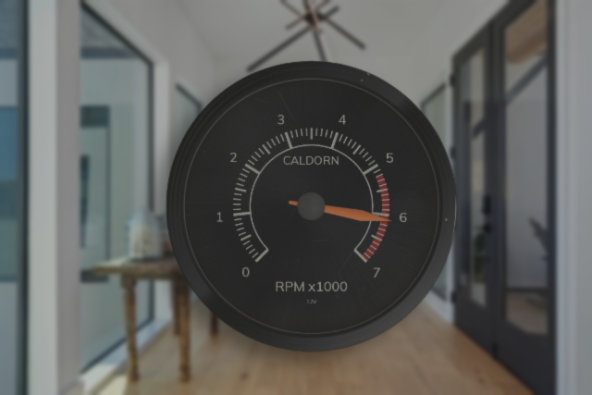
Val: 6100
